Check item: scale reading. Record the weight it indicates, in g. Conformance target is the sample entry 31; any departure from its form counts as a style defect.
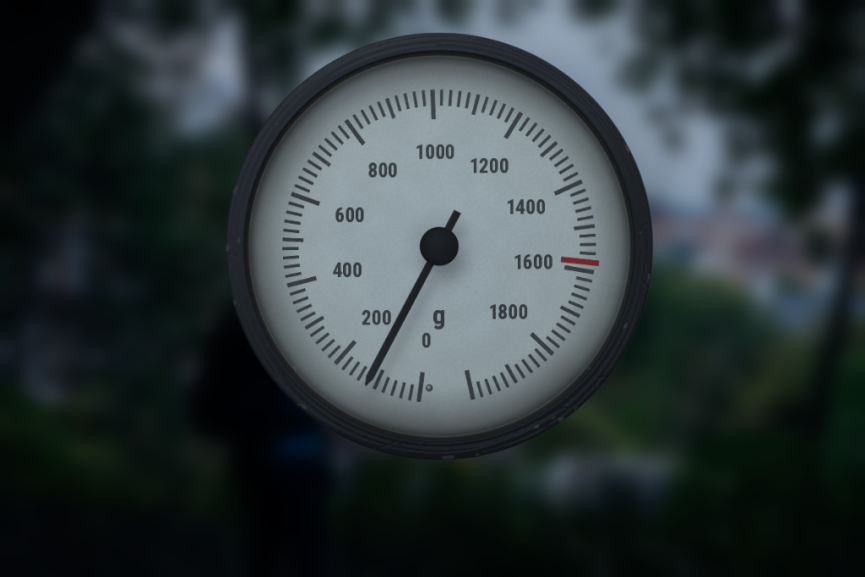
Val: 120
